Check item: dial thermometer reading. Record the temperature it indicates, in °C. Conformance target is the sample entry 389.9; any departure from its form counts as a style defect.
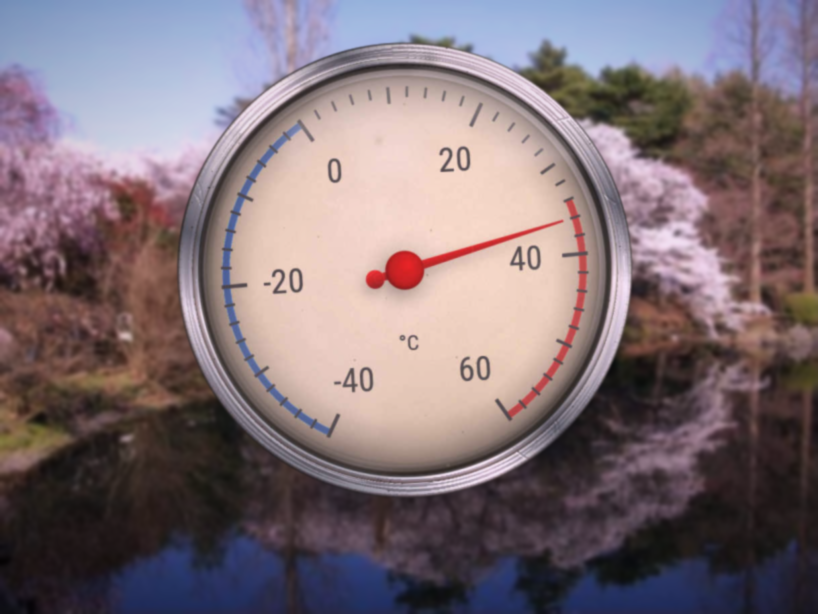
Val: 36
